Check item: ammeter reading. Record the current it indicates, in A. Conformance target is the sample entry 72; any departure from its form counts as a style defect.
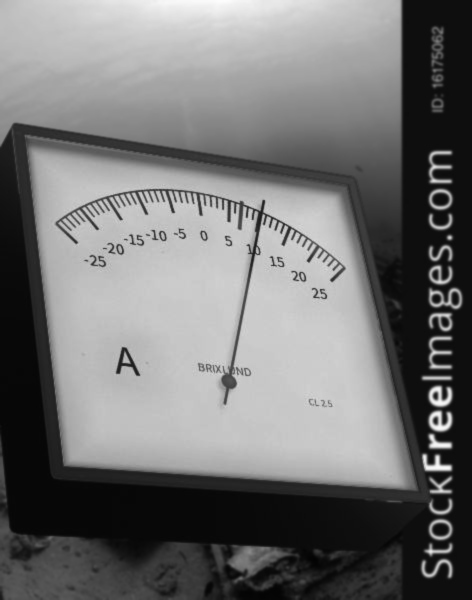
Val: 10
